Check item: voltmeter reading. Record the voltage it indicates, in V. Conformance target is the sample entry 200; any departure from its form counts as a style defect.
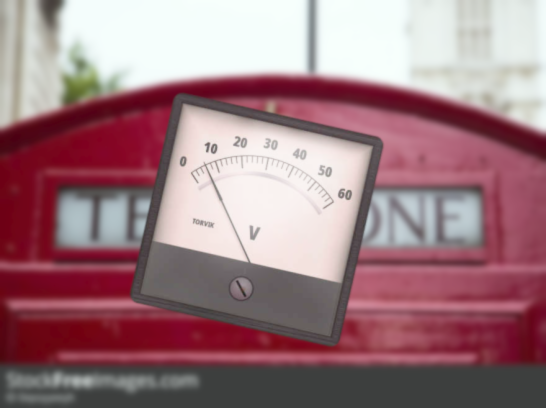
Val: 6
